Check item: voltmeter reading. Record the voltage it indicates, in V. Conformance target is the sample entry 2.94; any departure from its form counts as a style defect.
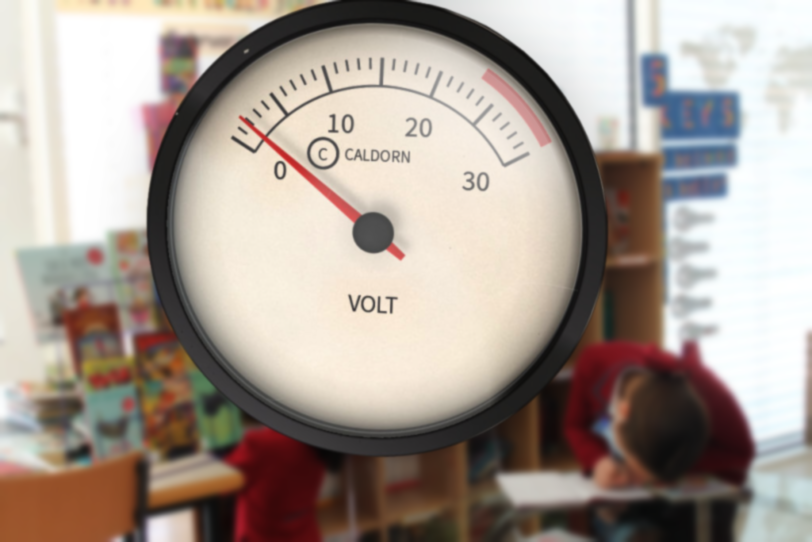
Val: 2
